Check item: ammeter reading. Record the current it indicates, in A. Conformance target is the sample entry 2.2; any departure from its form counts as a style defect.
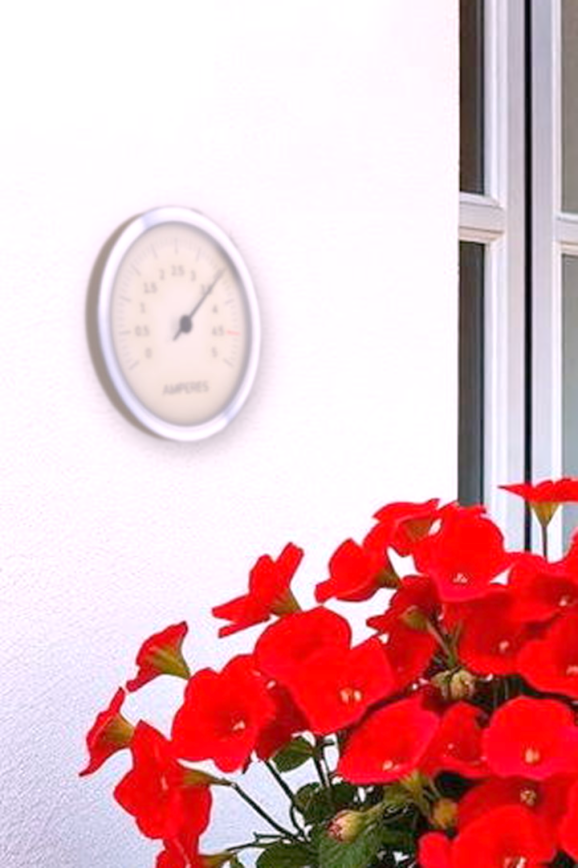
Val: 3.5
